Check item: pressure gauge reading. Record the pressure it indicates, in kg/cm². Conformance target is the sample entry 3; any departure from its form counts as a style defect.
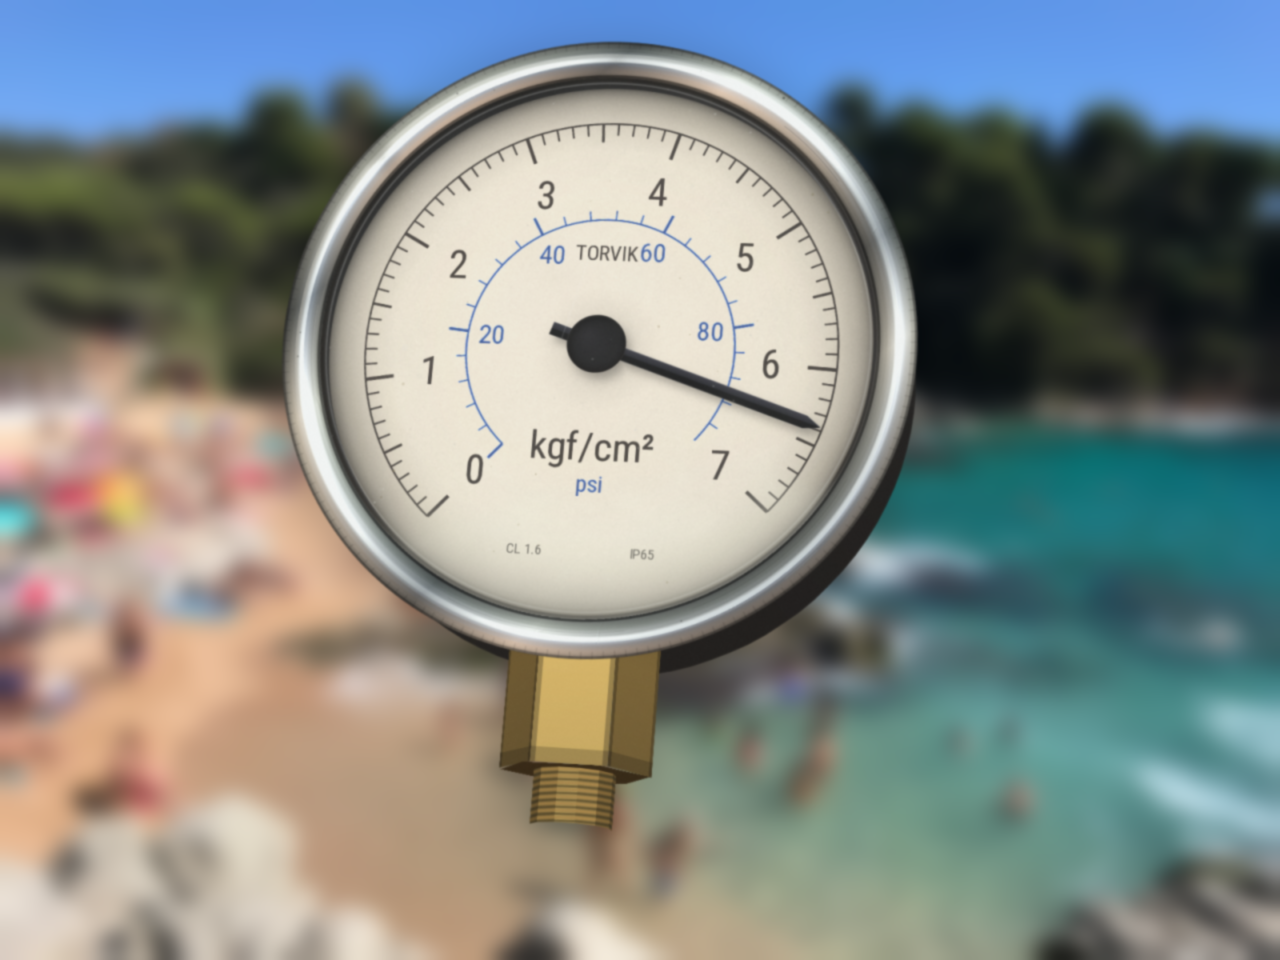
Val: 6.4
